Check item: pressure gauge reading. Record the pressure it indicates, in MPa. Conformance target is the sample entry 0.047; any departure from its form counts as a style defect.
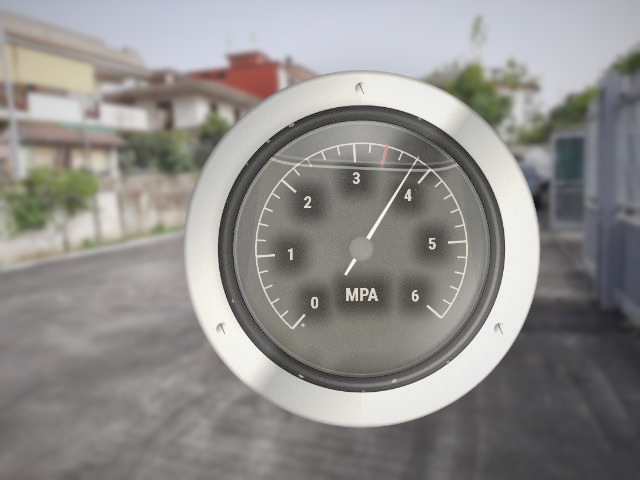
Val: 3.8
